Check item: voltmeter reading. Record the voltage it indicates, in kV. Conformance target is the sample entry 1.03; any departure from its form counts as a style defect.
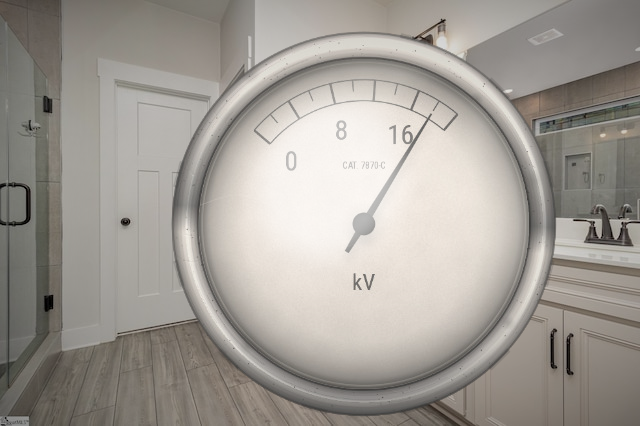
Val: 18
